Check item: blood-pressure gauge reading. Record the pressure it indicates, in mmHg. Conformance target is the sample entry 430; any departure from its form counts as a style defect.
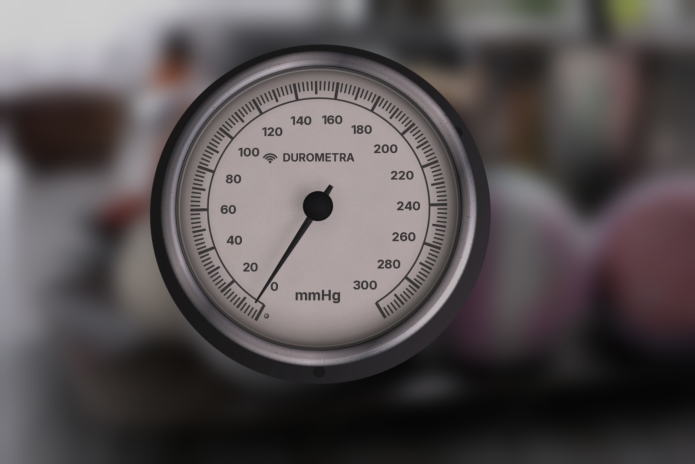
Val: 4
